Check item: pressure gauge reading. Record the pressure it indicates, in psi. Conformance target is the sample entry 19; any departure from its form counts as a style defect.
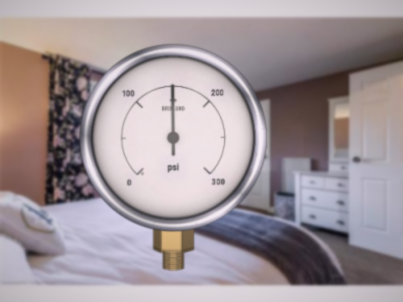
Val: 150
